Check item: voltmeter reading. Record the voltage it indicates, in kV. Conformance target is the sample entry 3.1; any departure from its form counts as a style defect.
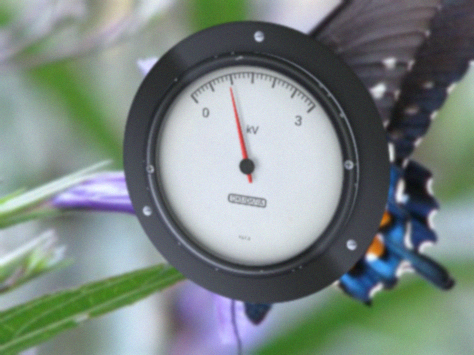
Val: 1
